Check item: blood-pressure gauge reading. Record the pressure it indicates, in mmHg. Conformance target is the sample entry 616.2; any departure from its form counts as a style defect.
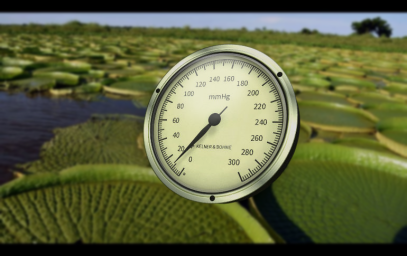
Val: 10
